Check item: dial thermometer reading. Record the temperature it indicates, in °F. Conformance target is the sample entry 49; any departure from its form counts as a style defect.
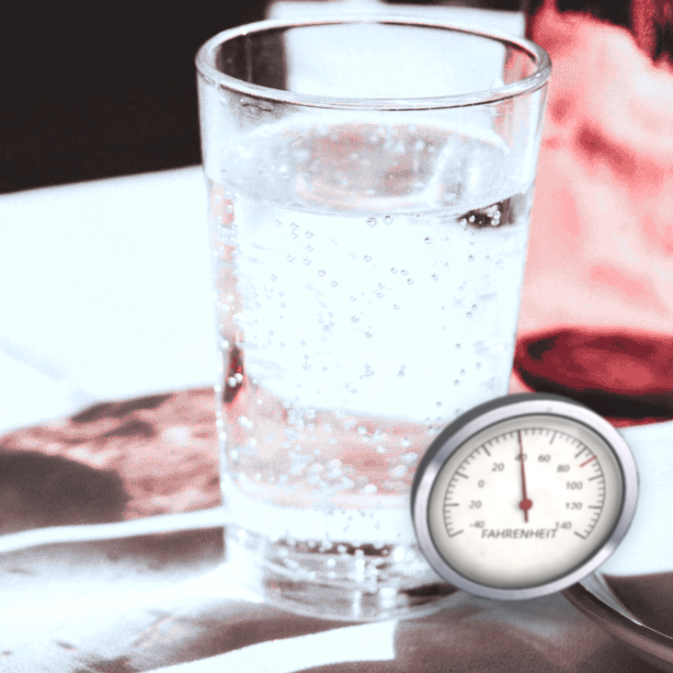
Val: 40
